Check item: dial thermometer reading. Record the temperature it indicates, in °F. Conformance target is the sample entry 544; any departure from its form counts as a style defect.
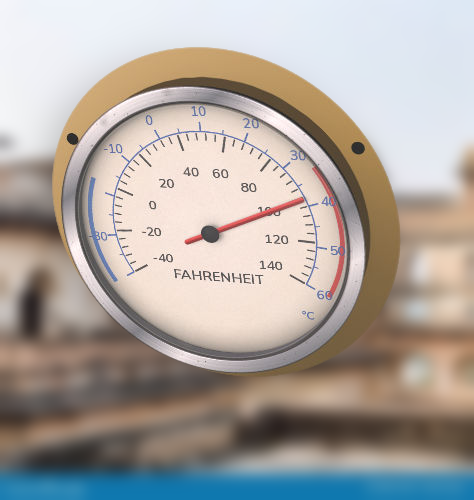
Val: 100
